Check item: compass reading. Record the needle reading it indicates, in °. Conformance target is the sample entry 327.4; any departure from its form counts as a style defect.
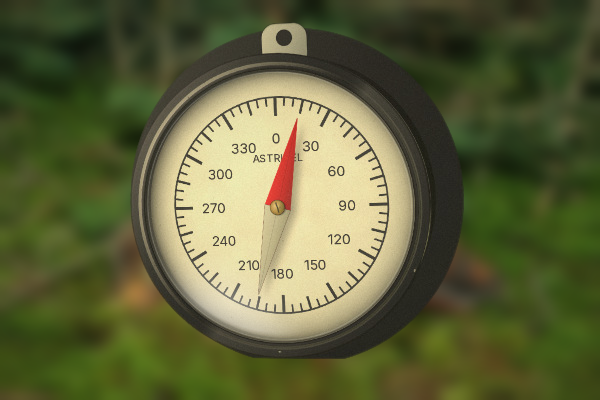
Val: 15
